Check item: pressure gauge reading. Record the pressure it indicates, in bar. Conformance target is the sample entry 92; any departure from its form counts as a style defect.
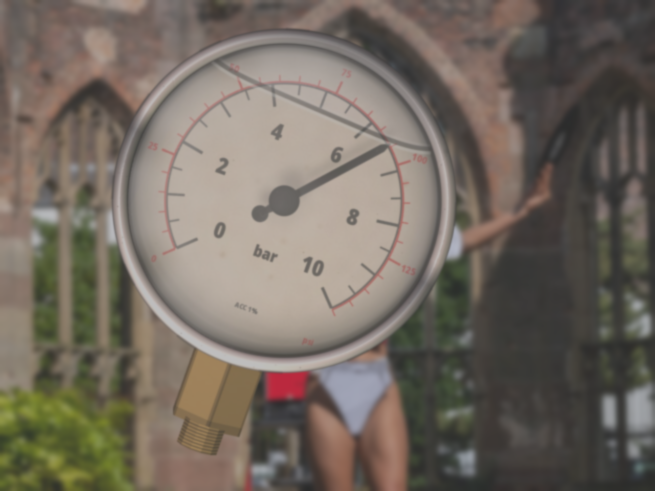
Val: 6.5
